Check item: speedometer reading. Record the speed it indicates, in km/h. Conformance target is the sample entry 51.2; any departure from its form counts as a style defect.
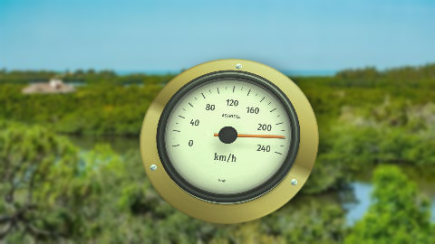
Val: 220
